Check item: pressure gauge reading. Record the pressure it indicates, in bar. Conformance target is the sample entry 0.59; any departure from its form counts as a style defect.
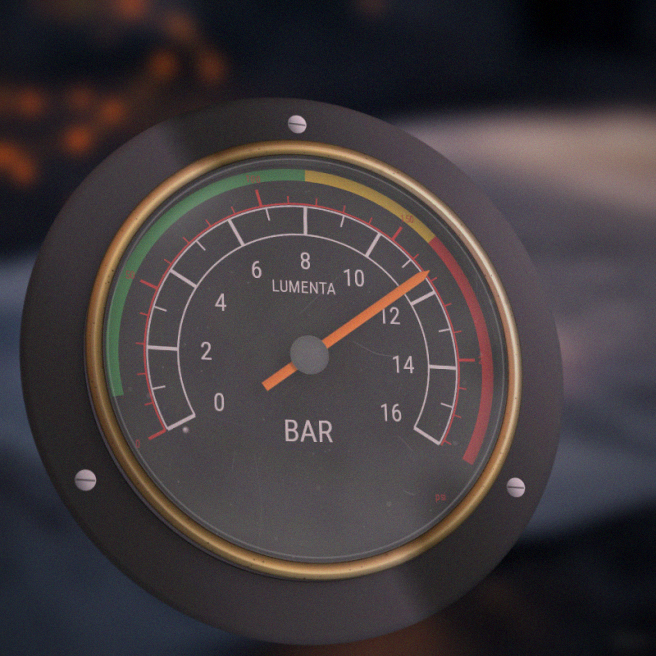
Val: 11.5
